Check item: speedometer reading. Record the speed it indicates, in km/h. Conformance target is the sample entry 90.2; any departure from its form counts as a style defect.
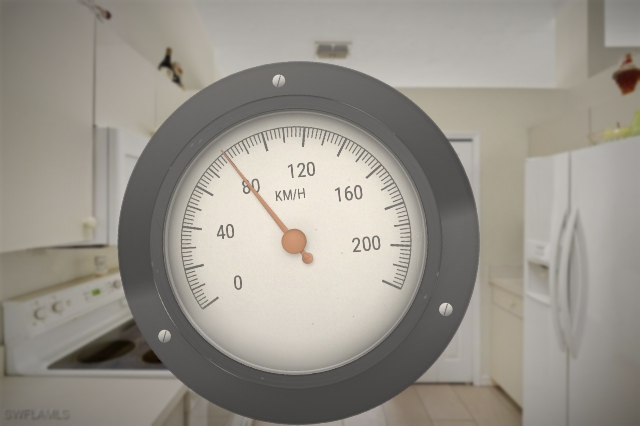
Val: 80
